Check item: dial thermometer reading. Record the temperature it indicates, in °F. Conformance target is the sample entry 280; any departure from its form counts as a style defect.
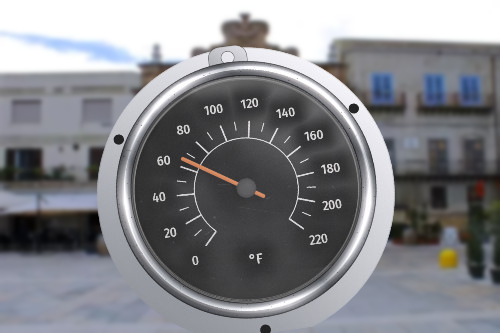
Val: 65
